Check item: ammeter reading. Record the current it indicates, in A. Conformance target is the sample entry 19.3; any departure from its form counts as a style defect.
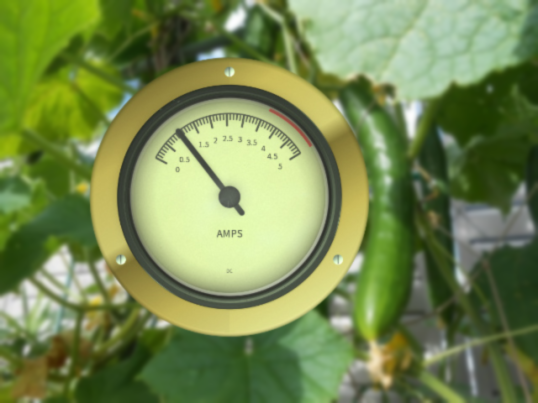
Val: 1
